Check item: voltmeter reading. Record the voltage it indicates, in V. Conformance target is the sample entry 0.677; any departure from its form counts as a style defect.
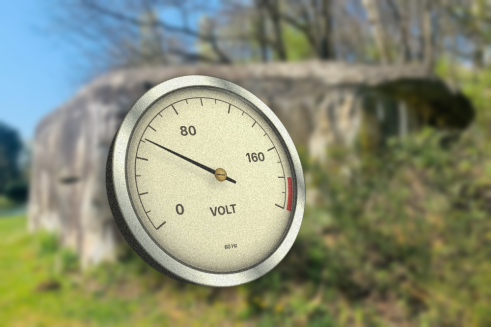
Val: 50
